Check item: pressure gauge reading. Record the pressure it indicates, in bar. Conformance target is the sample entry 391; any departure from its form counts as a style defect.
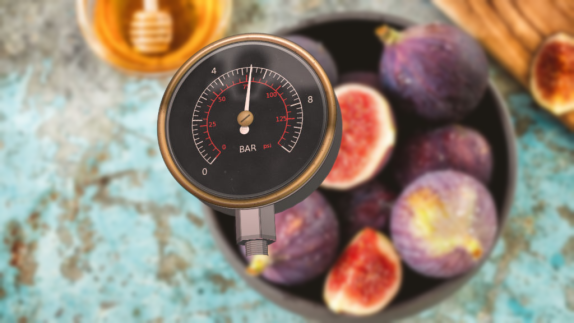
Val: 5.4
